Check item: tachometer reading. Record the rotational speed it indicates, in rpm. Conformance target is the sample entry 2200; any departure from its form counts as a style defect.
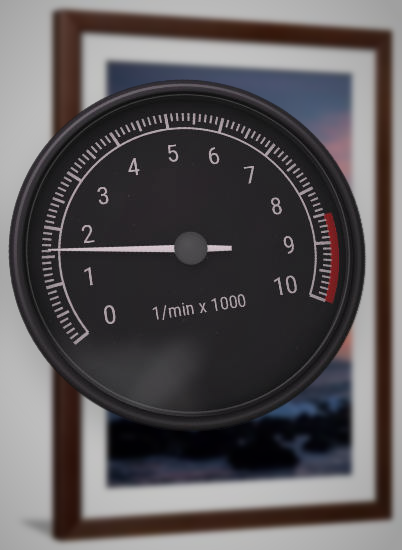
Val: 1600
